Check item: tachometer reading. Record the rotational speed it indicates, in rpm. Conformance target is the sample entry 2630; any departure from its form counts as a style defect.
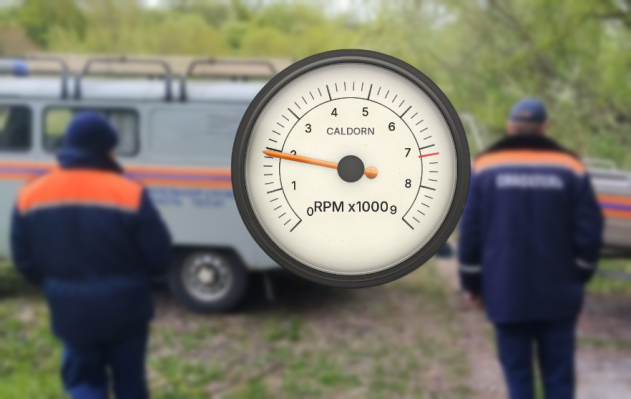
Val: 1900
